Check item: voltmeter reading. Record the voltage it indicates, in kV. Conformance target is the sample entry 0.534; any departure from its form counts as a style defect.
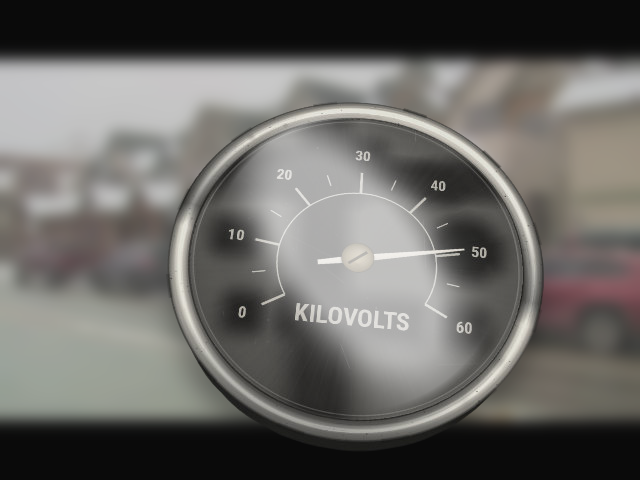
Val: 50
